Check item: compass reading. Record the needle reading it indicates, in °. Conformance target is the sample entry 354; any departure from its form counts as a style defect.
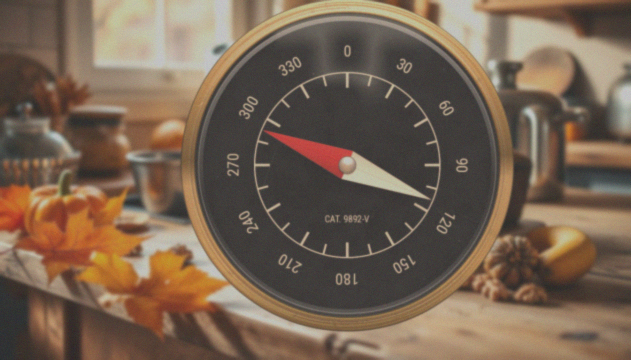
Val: 292.5
